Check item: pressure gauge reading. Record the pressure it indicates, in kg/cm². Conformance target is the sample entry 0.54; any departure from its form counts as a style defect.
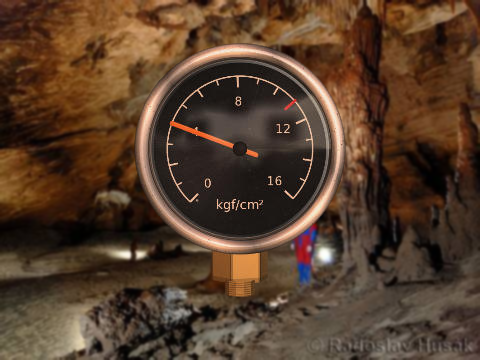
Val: 4
